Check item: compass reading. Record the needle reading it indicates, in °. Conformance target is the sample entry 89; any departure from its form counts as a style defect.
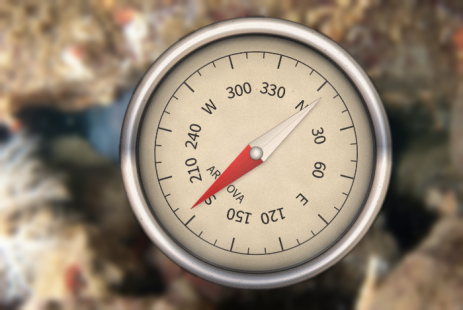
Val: 185
